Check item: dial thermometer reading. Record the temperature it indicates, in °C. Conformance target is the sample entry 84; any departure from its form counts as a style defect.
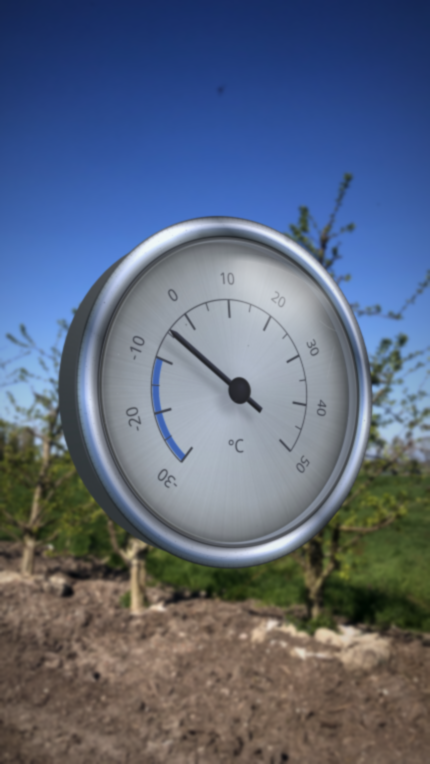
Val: -5
